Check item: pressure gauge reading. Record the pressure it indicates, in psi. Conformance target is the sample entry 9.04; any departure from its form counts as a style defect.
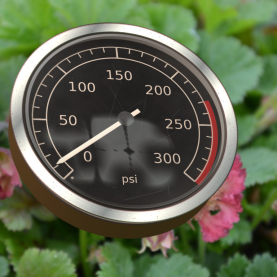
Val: 10
